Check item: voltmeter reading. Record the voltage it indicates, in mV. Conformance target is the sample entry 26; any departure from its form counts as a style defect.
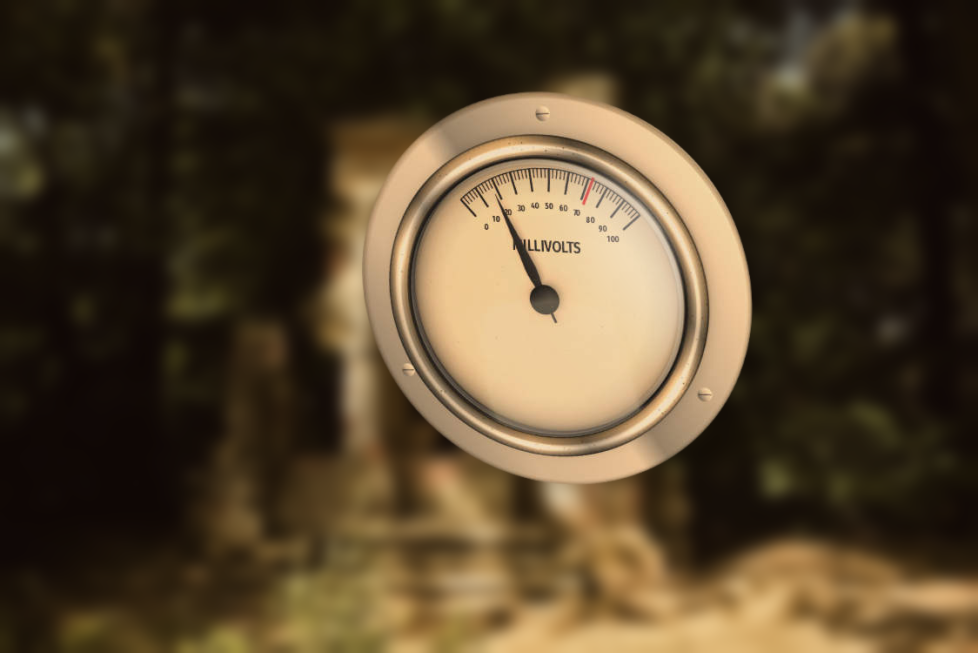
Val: 20
